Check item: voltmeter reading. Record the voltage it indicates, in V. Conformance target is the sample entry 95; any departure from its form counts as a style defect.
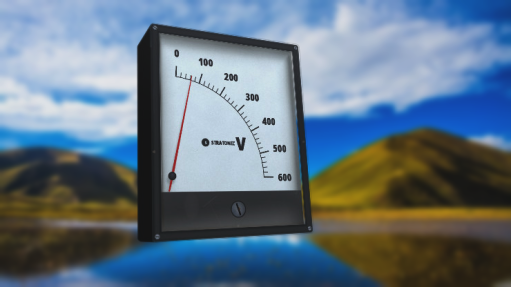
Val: 60
